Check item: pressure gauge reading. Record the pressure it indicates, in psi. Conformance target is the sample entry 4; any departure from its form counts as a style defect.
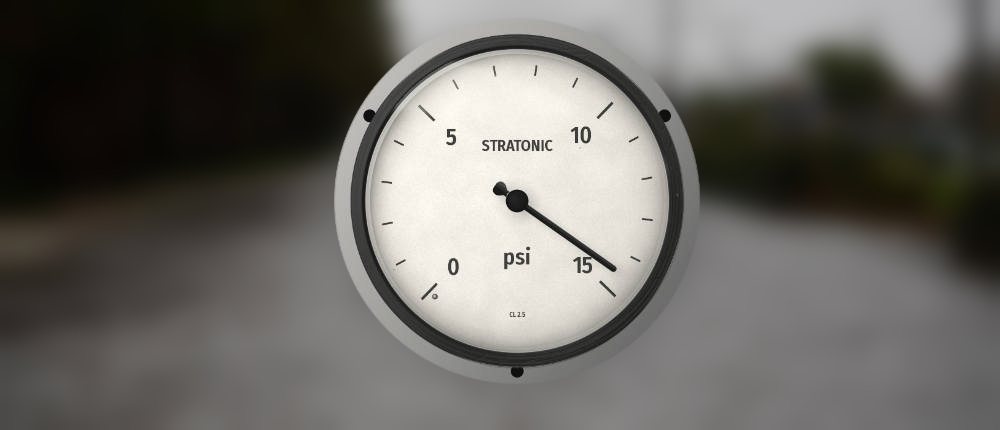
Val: 14.5
